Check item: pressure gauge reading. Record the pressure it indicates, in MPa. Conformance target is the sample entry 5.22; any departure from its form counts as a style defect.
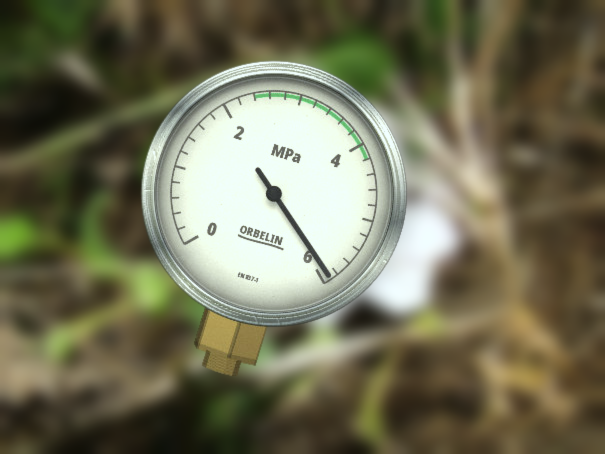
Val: 5.9
